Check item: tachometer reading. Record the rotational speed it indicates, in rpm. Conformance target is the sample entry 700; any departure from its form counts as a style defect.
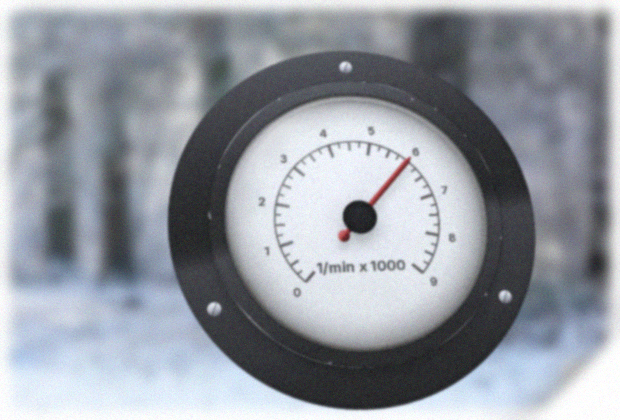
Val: 6000
